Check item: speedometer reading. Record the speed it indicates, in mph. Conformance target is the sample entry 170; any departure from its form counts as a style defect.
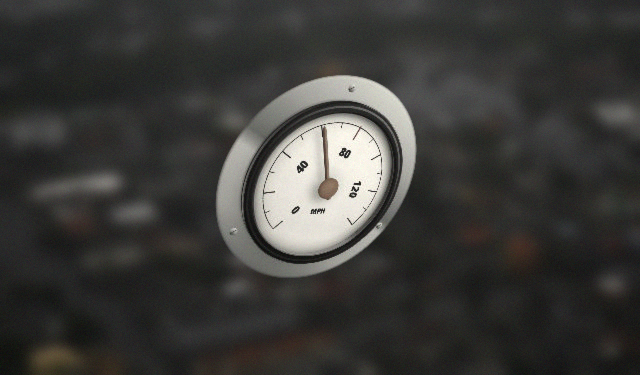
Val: 60
